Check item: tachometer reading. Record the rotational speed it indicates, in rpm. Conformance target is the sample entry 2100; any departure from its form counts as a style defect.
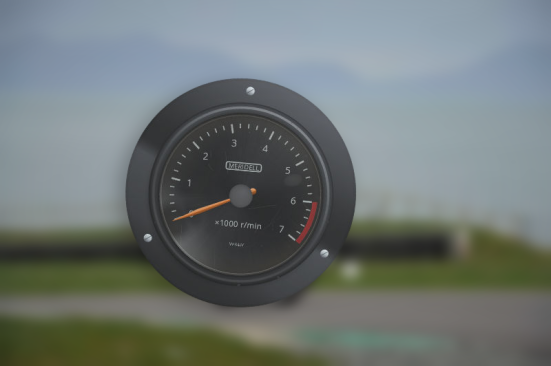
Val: 0
